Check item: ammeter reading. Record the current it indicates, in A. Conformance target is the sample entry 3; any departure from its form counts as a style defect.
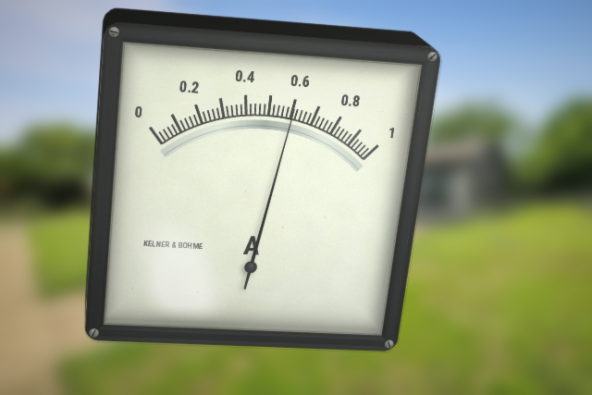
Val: 0.6
